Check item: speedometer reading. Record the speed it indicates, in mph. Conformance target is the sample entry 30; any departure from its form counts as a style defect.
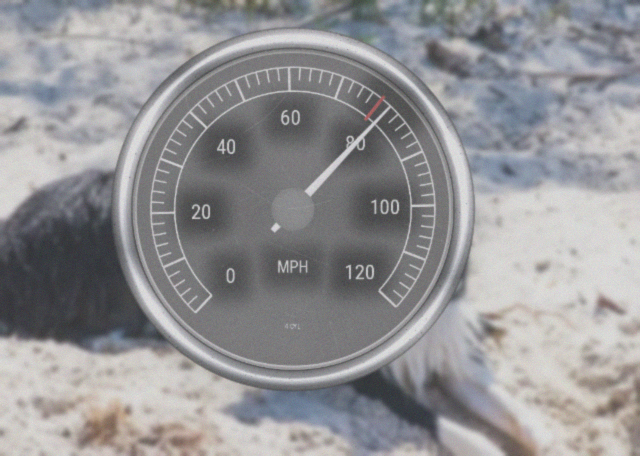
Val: 80
